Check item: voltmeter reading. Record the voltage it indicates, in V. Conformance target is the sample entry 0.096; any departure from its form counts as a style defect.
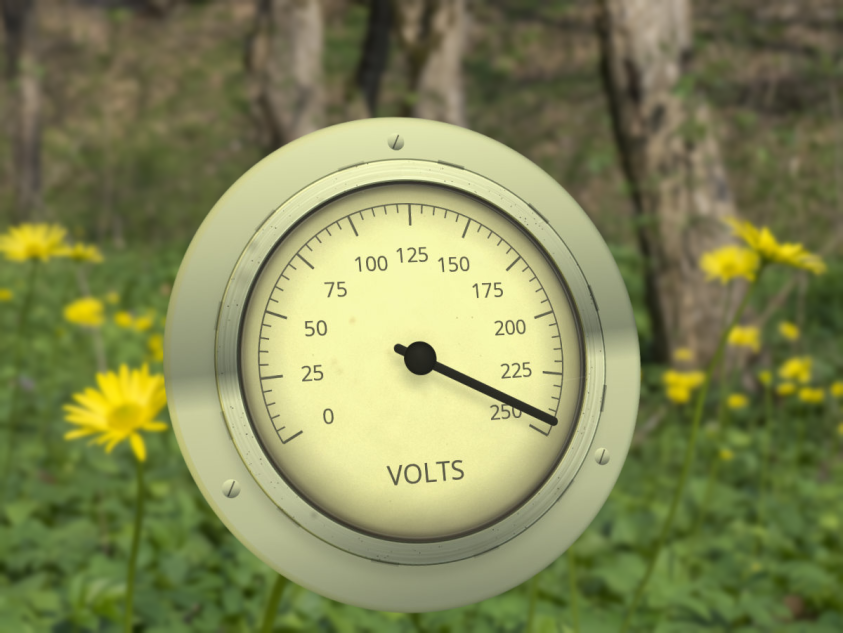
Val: 245
